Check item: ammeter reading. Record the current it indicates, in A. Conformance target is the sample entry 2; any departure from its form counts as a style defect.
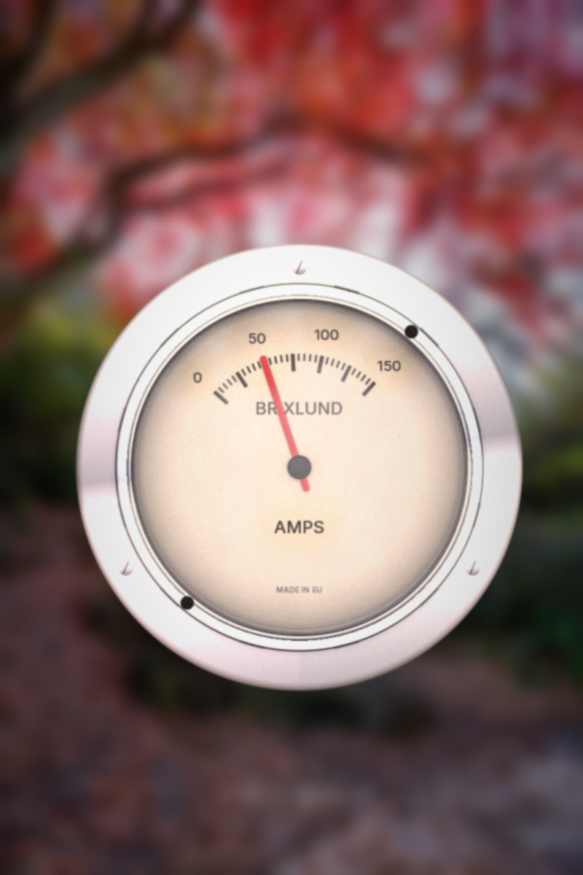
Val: 50
